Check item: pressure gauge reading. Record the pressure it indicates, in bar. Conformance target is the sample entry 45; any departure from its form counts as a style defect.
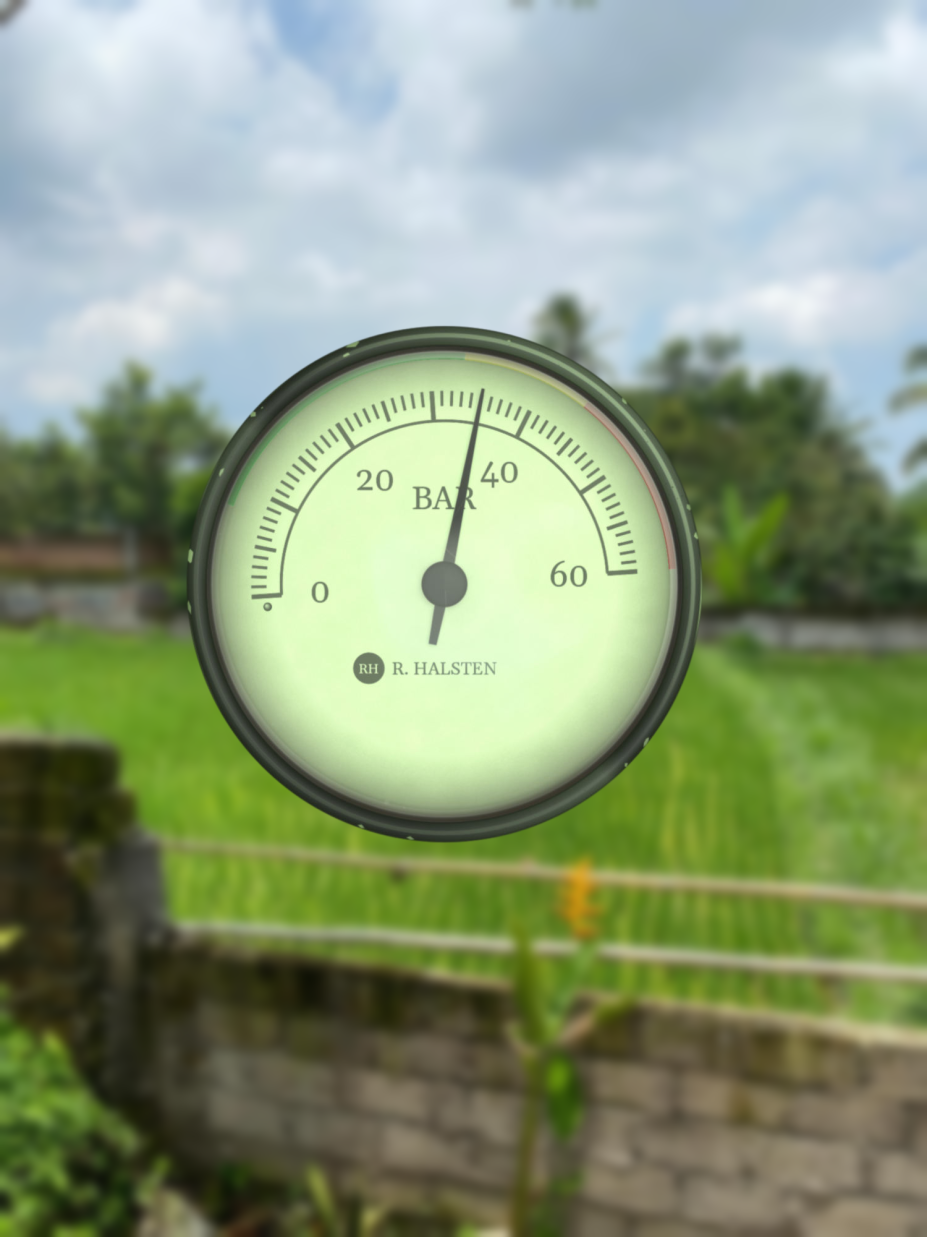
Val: 35
